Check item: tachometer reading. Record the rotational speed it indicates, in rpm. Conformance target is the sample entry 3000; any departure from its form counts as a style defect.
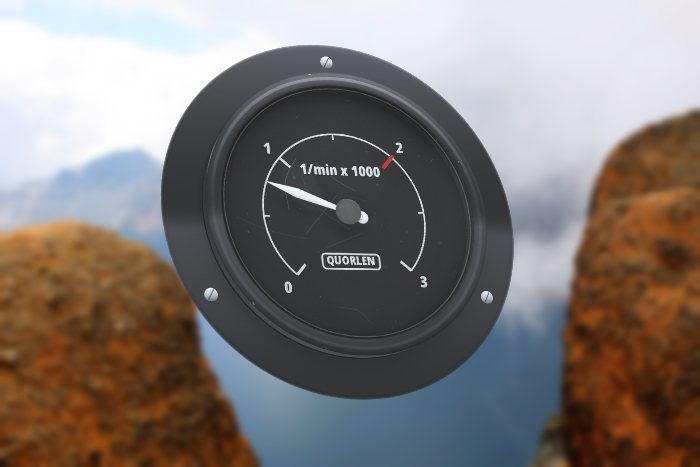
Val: 750
